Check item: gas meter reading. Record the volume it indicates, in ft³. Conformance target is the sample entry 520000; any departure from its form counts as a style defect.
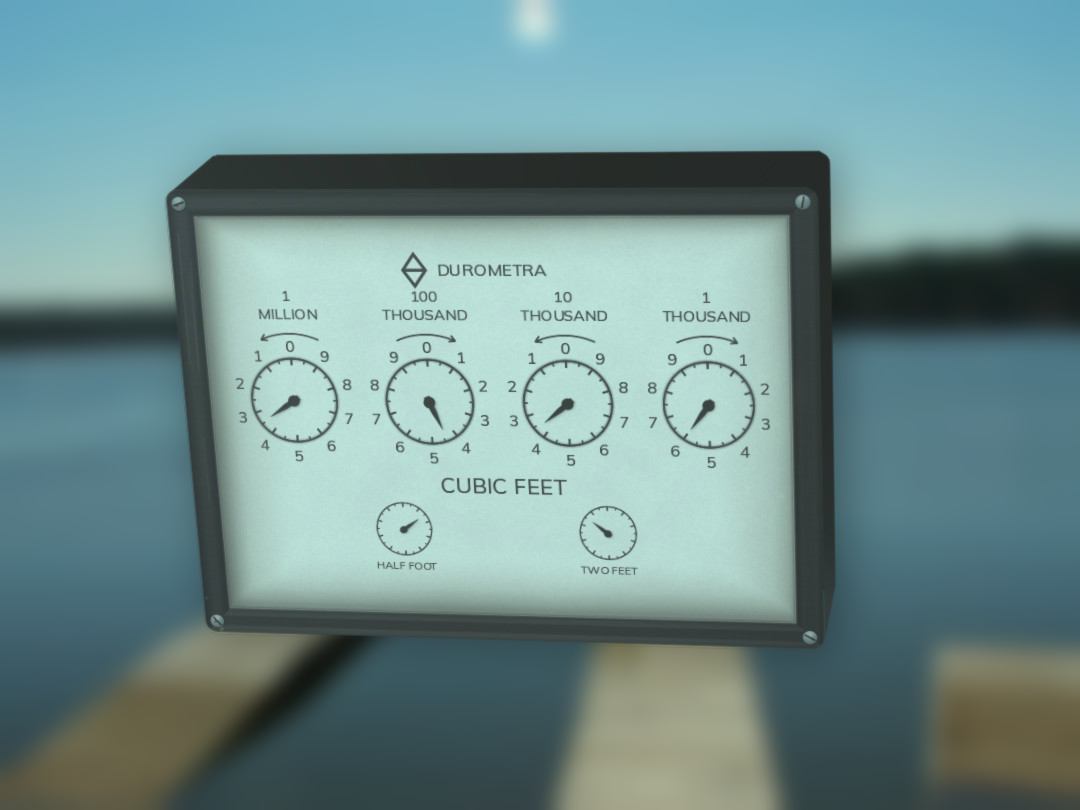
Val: 343600
